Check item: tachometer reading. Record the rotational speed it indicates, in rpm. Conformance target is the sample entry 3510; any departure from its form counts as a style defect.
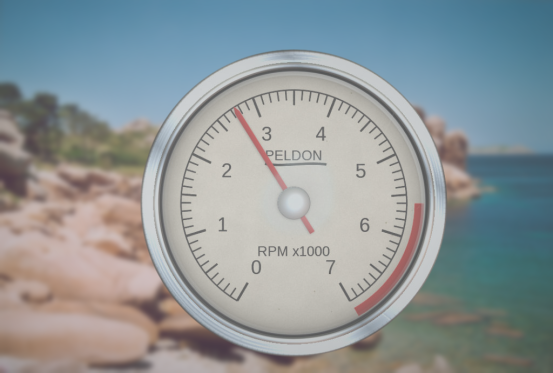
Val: 2750
